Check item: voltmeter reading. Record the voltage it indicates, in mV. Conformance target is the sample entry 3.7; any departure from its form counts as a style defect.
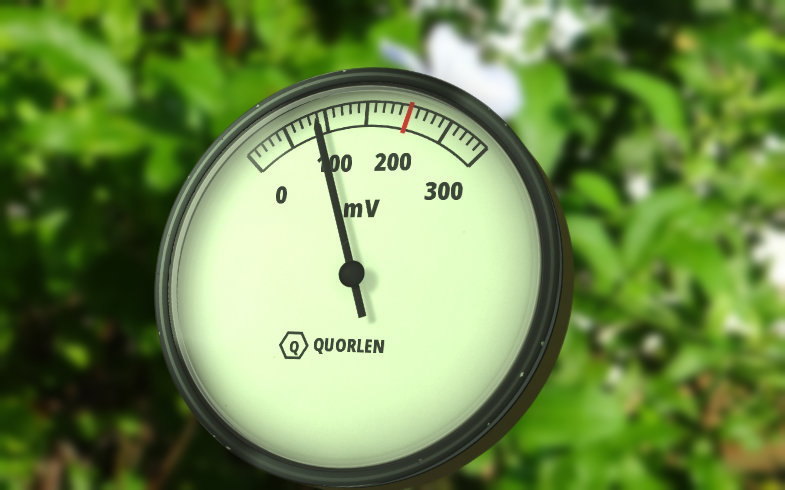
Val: 90
